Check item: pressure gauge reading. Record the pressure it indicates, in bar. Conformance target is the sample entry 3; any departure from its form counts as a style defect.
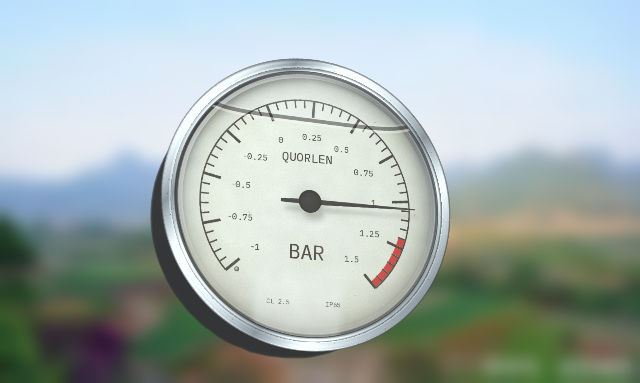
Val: 1.05
